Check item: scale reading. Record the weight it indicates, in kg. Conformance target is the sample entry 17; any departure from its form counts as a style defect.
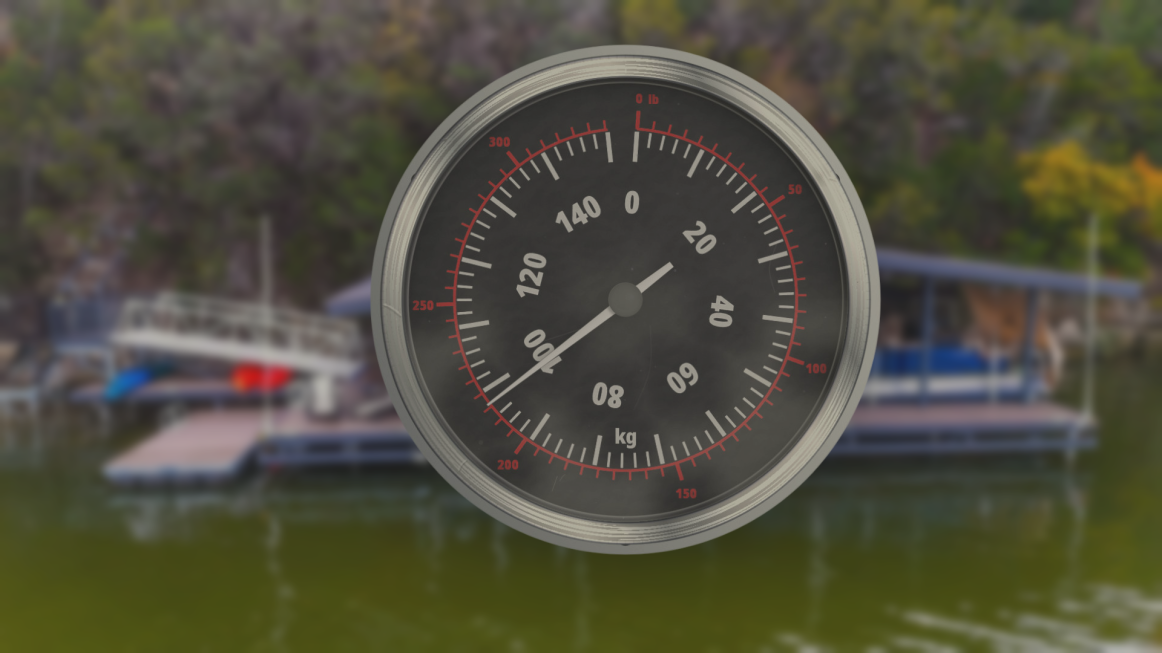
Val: 98
